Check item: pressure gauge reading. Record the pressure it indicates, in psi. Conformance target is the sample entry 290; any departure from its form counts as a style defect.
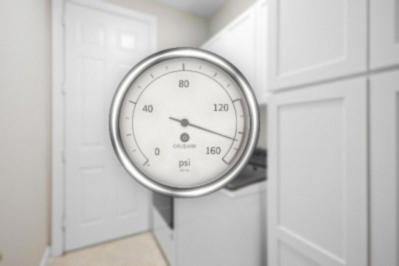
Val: 145
